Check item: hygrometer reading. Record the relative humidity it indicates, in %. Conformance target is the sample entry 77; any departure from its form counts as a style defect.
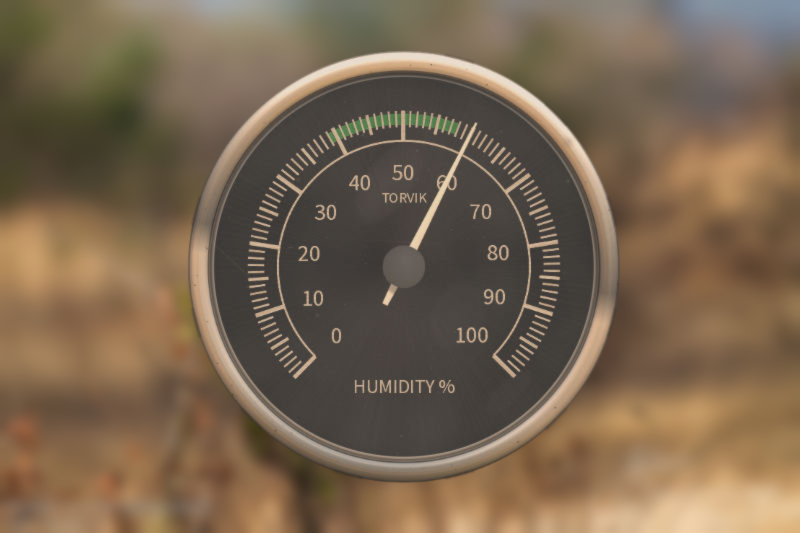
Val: 60
